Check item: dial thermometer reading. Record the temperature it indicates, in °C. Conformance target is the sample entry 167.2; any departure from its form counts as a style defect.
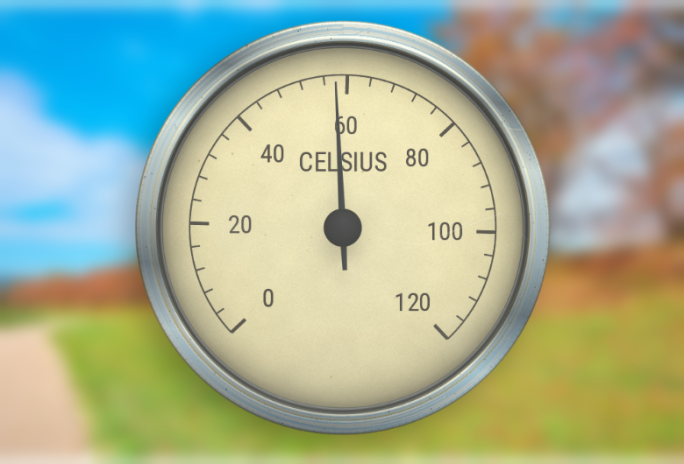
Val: 58
